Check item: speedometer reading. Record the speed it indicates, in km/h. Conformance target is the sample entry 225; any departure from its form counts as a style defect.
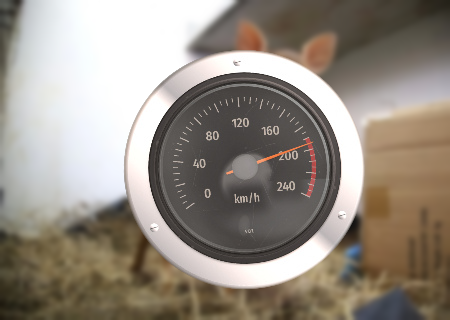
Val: 195
